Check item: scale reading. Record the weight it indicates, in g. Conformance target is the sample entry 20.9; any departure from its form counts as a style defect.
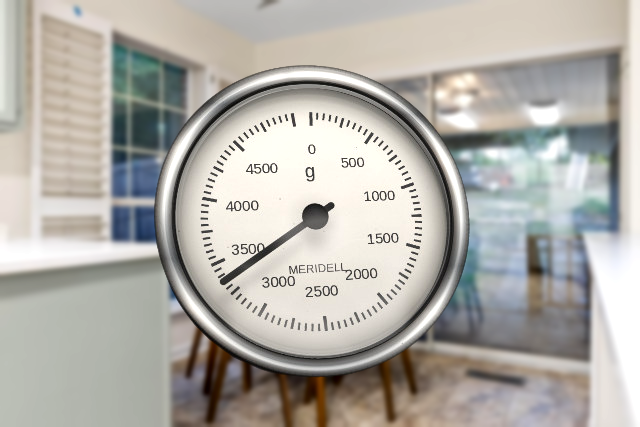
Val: 3350
